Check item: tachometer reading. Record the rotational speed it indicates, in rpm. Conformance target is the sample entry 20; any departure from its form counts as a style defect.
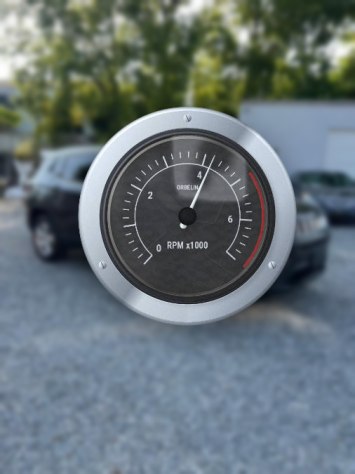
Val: 4200
